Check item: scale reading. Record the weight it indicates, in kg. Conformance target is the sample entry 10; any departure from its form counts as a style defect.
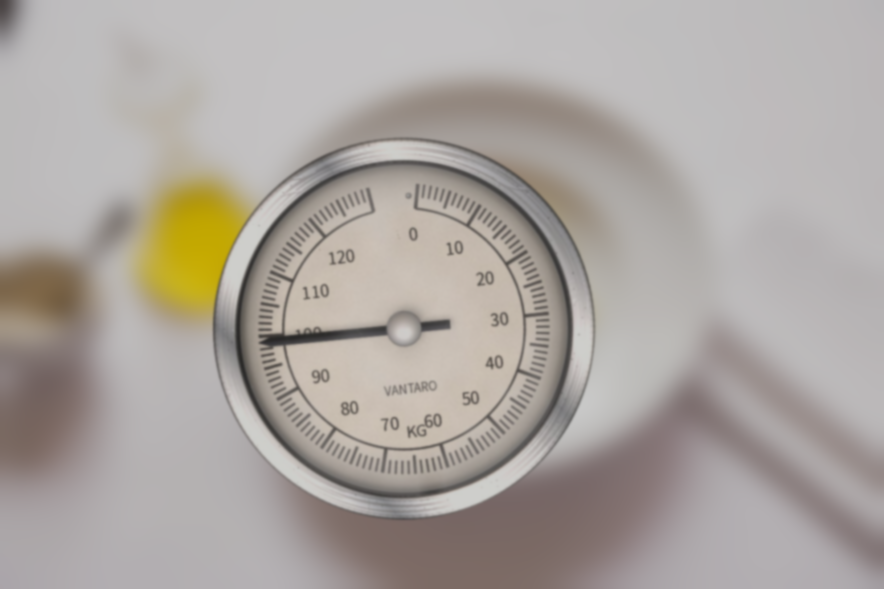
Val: 99
